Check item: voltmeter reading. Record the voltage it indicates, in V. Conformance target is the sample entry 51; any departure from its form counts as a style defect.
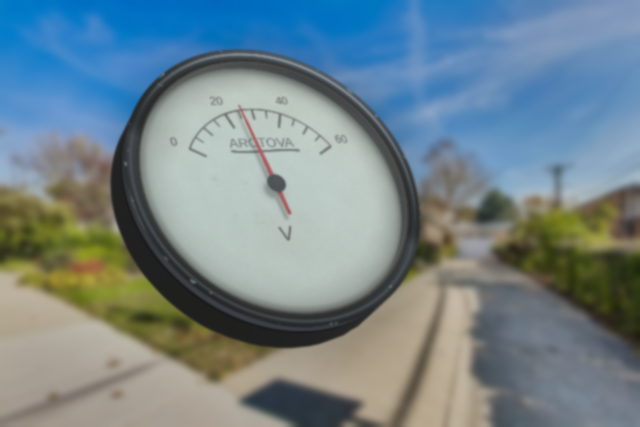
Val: 25
